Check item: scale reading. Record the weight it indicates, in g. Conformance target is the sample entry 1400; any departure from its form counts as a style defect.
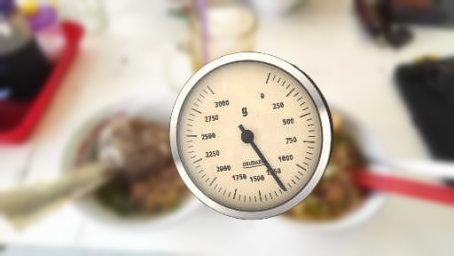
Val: 1250
